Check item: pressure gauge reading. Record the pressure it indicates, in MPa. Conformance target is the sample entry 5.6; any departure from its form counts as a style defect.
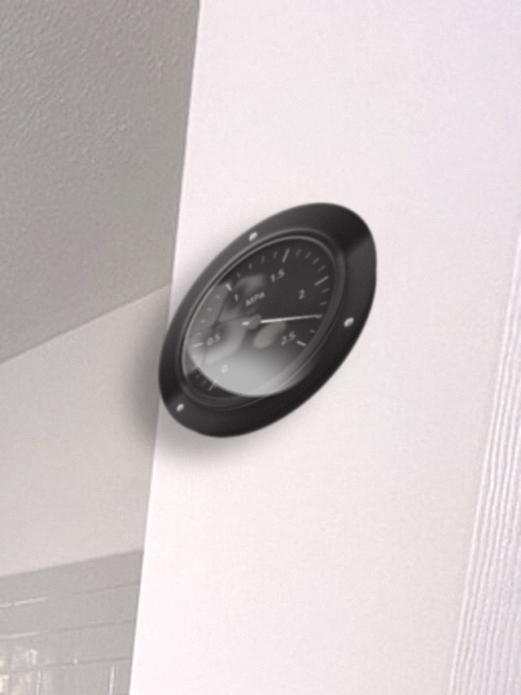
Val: 2.3
